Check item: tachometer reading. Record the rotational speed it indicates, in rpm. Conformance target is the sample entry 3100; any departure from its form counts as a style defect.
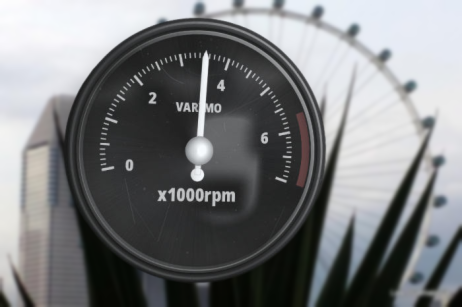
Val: 3500
